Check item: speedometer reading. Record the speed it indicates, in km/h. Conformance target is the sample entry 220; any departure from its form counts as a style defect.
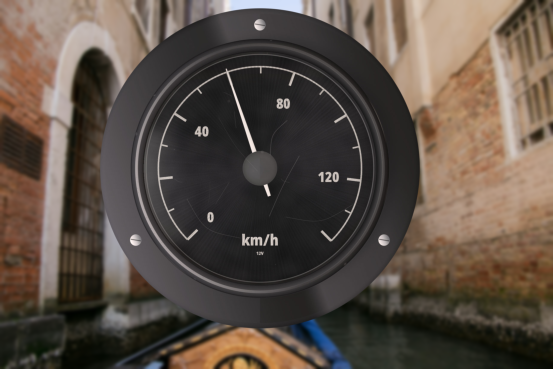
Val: 60
